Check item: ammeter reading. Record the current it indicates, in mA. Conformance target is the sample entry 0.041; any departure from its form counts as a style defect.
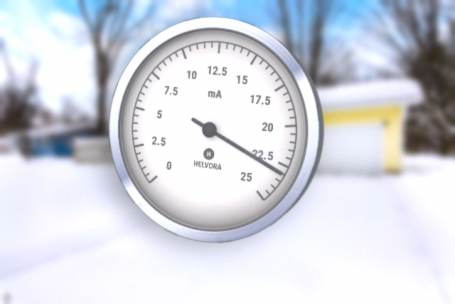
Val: 23
